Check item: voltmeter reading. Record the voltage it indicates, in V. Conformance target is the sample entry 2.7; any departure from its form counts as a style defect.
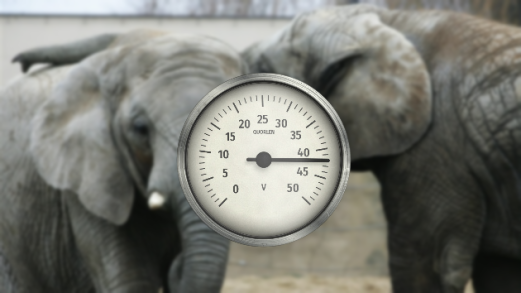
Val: 42
